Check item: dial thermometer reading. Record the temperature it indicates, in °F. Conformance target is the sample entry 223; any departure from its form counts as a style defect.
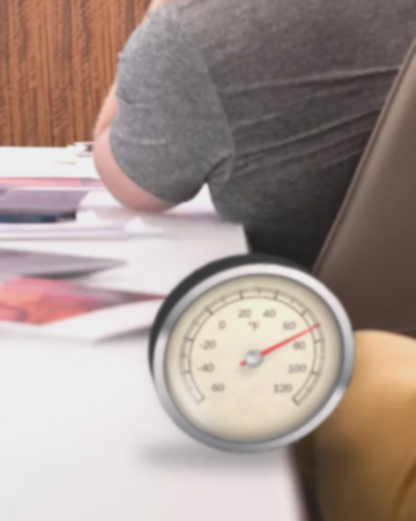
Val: 70
